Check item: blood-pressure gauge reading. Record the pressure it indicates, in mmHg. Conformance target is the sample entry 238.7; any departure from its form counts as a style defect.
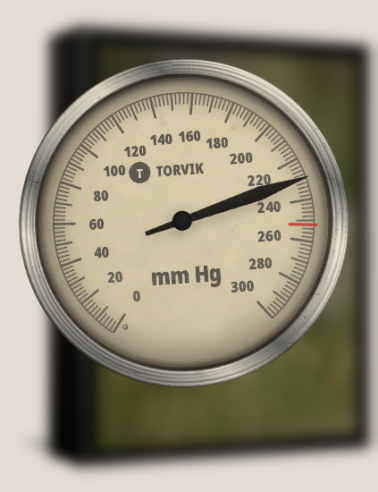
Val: 230
